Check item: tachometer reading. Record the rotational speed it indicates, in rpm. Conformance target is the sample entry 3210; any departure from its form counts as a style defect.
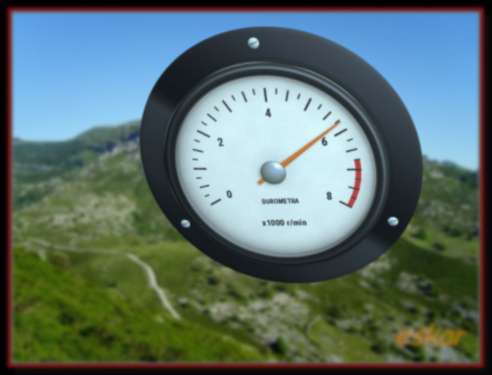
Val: 5750
